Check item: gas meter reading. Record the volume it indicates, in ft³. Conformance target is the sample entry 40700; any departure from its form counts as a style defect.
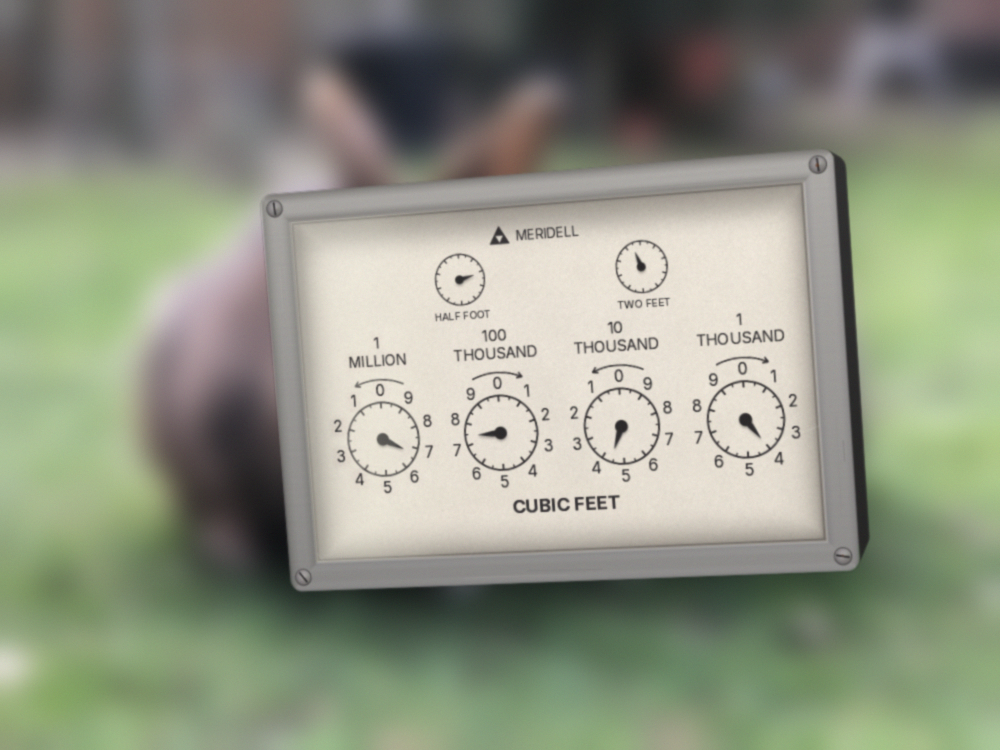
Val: 674400
